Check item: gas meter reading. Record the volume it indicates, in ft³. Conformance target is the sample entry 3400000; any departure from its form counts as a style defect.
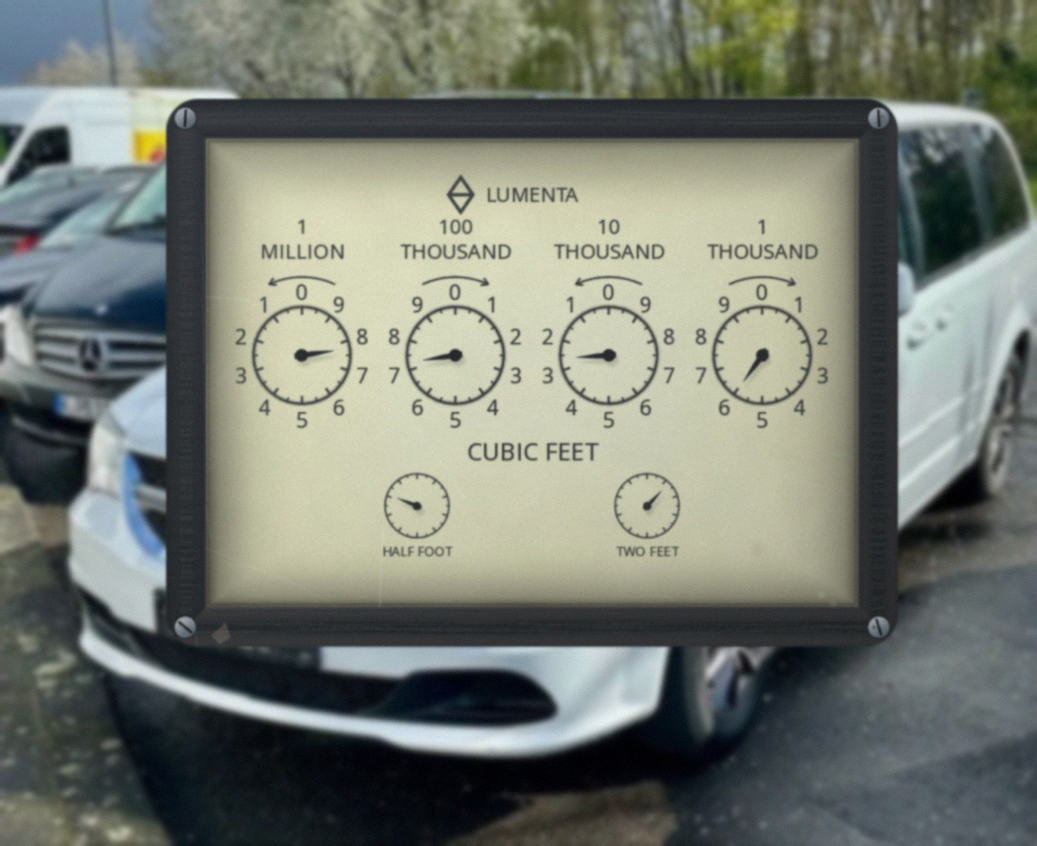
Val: 772600
